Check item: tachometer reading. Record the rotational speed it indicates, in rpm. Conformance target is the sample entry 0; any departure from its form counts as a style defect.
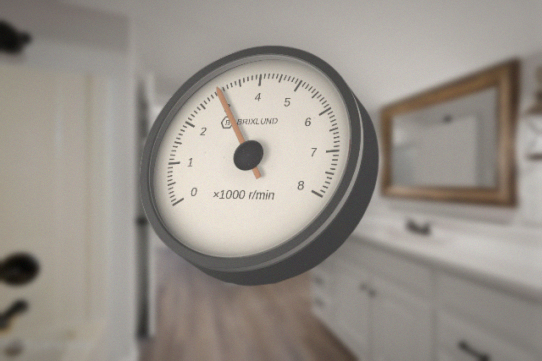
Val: 3000
